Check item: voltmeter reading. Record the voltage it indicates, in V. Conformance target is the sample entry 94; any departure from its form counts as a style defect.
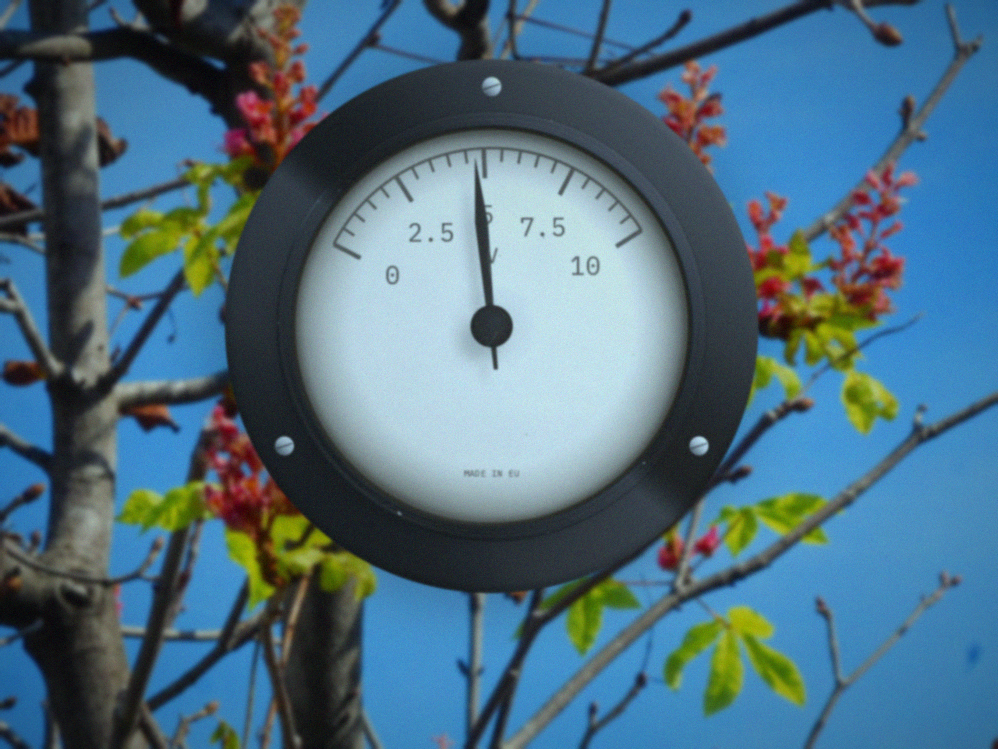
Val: 4.75
